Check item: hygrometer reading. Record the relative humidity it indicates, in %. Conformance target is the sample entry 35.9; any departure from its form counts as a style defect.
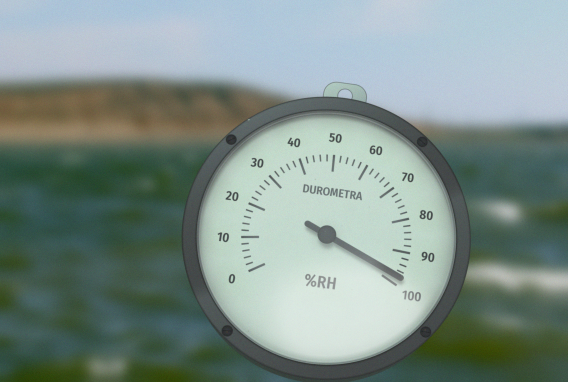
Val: 98
